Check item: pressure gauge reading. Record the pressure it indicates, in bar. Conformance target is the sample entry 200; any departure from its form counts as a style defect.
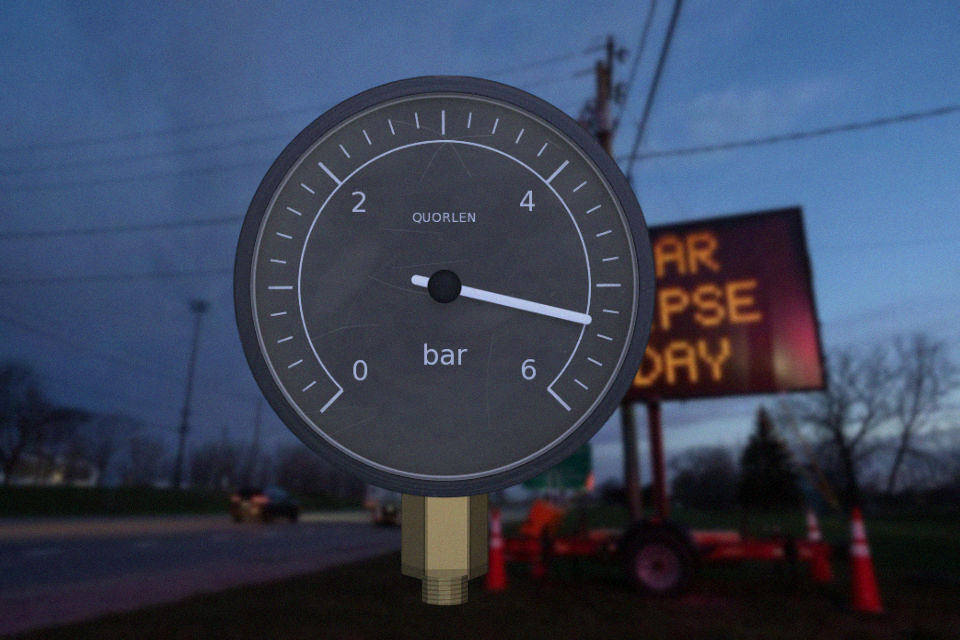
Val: 5.3
